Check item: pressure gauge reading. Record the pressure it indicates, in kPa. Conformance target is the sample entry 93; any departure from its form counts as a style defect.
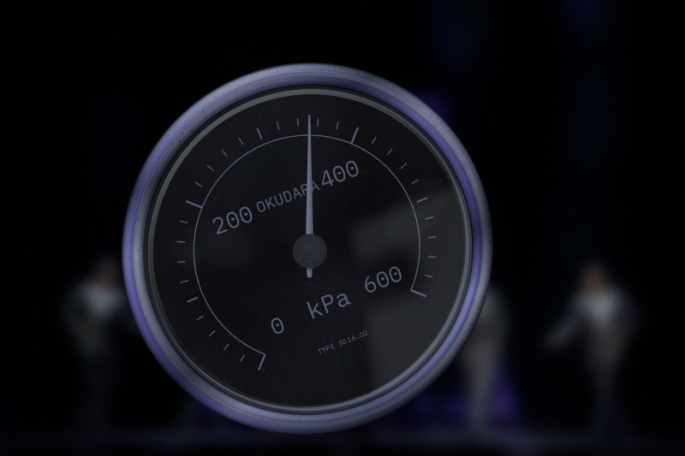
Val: 350
